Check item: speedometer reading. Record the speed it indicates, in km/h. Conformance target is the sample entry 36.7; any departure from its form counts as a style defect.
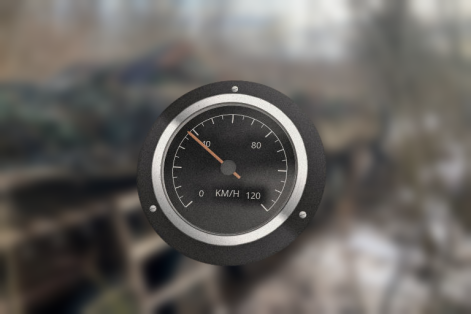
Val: 37.5
